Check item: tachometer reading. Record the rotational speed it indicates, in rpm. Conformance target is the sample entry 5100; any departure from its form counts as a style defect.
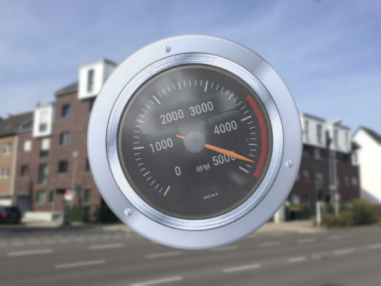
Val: 4800
